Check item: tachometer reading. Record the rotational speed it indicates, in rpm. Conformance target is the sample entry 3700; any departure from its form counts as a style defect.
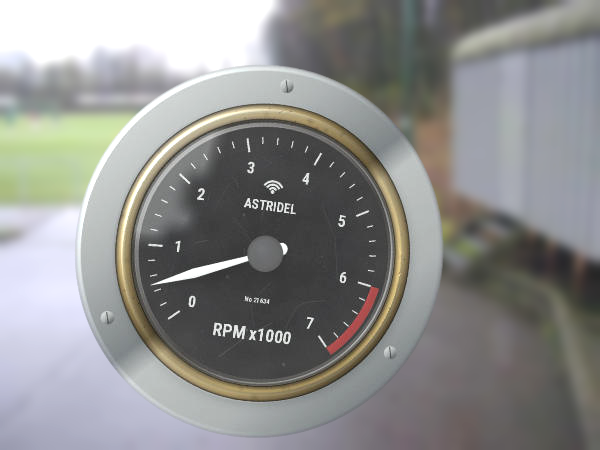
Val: 500
